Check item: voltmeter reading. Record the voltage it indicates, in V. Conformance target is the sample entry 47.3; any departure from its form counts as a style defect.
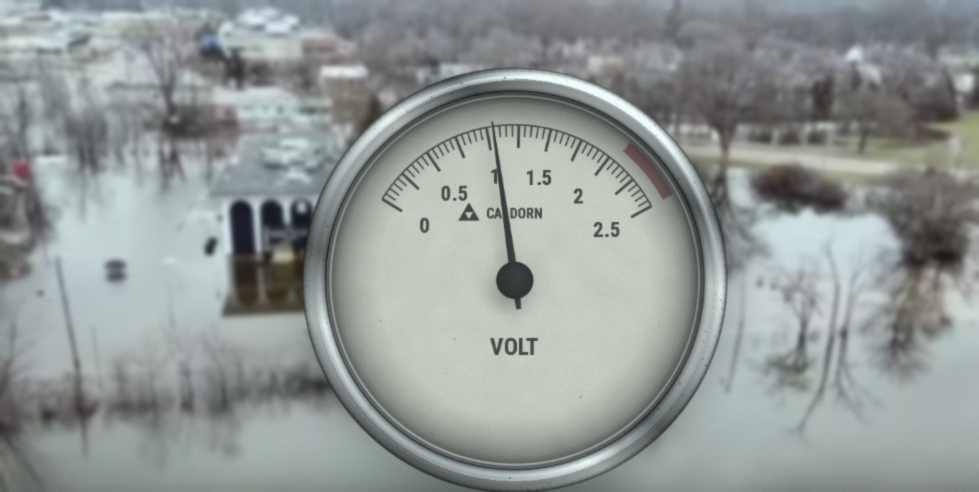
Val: 1.05
